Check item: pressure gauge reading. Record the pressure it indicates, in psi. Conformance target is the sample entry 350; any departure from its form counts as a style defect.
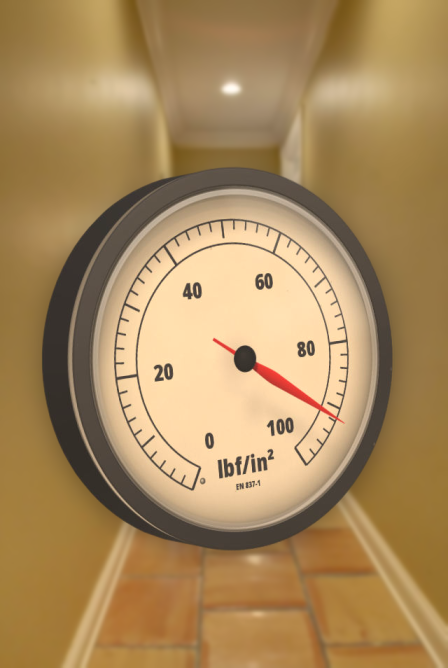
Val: 92
